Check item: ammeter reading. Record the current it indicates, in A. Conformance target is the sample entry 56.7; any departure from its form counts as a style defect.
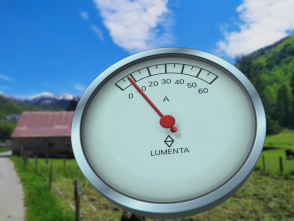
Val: 7.5
